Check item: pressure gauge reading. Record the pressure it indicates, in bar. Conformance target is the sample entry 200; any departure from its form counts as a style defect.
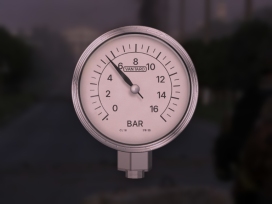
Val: 5.5
